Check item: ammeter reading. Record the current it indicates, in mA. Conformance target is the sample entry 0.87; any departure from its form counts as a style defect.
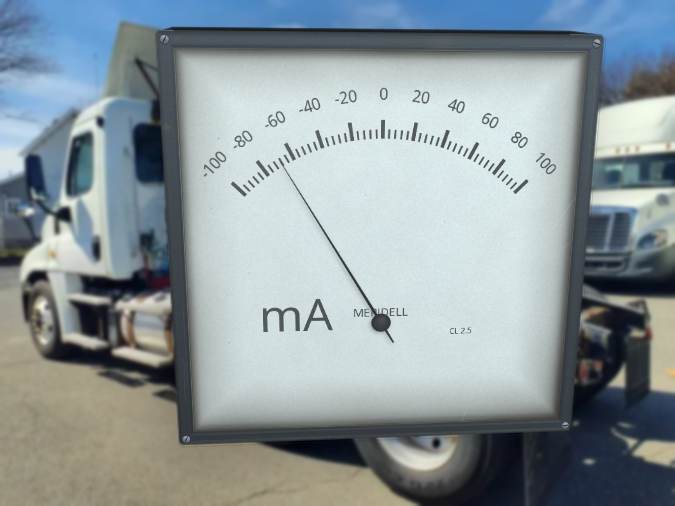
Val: -68
